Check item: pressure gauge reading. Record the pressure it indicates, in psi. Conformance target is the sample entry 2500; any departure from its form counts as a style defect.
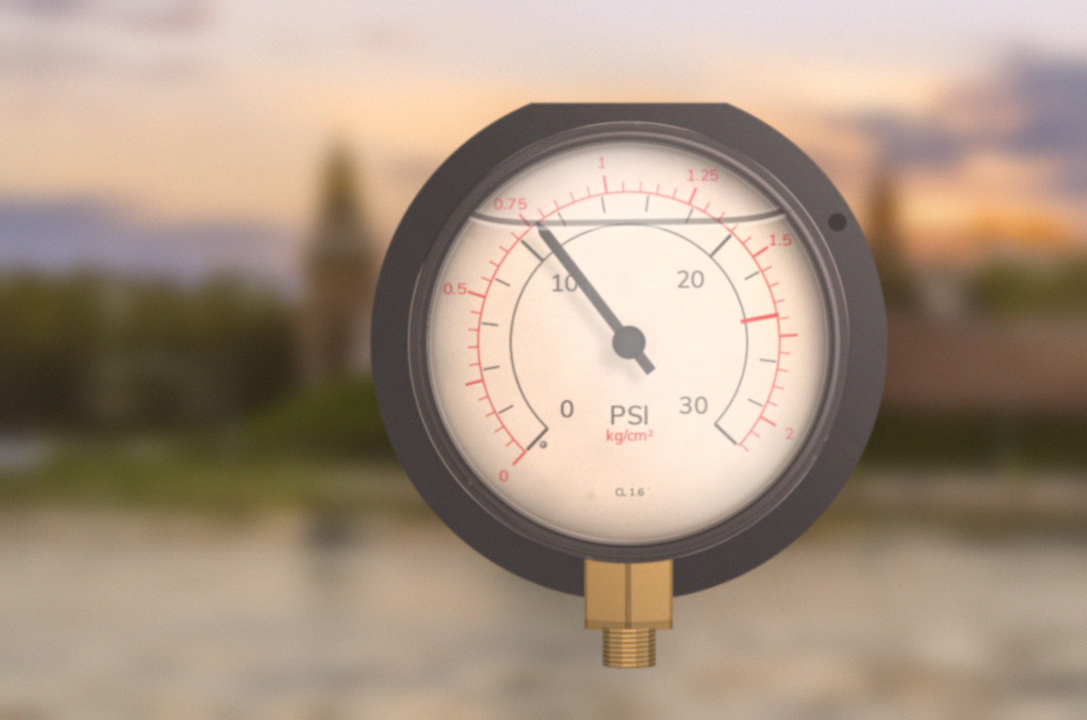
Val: 11
